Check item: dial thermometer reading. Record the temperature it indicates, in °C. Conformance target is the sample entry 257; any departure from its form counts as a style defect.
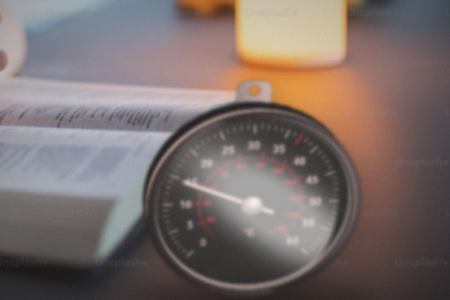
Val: 15
